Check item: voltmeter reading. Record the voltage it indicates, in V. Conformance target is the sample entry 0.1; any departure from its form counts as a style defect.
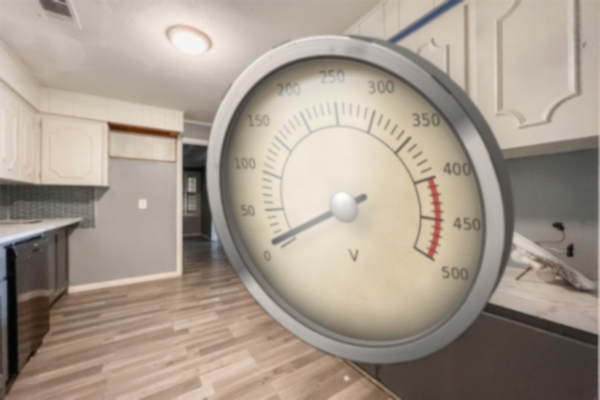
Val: 10
